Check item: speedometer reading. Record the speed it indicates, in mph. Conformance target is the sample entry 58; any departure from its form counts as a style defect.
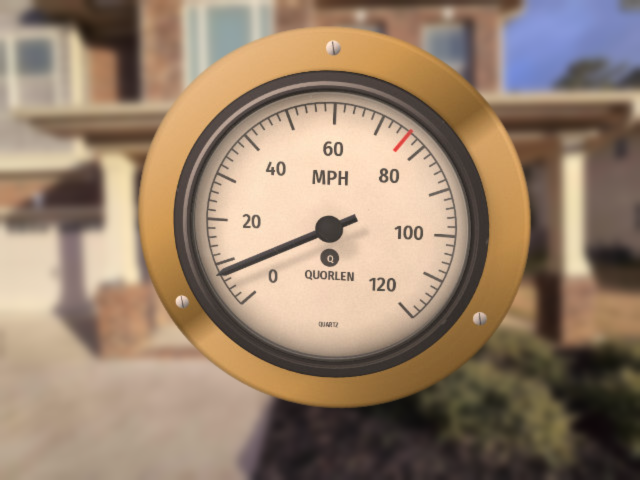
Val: 8
